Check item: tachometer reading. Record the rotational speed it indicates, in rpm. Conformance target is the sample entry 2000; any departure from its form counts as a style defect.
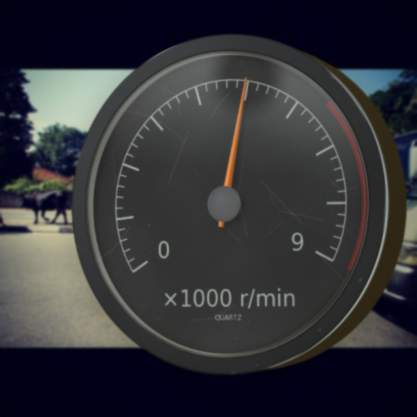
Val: 5000
